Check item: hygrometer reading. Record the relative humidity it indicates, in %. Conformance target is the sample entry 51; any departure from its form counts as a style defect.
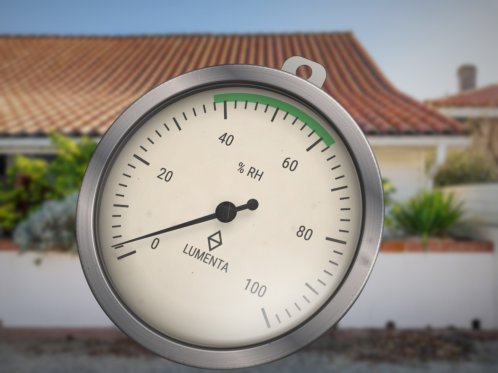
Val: 2
